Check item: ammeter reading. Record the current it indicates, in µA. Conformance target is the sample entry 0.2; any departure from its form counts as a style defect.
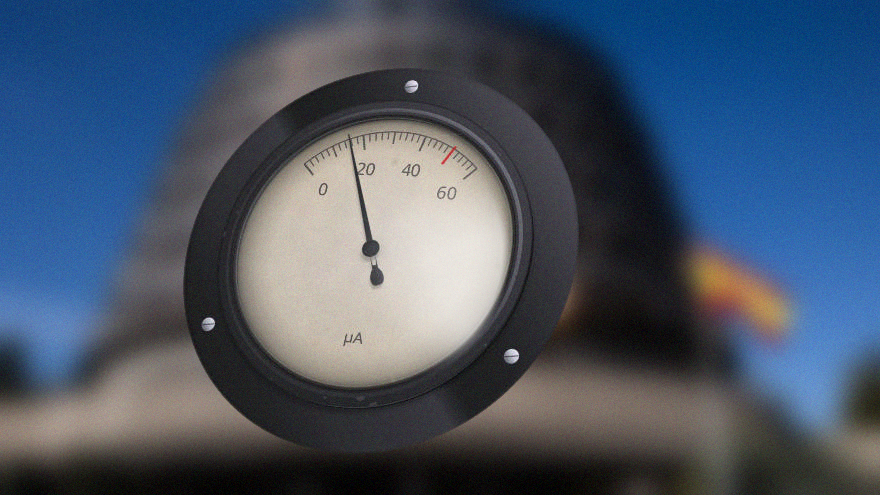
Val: 16
